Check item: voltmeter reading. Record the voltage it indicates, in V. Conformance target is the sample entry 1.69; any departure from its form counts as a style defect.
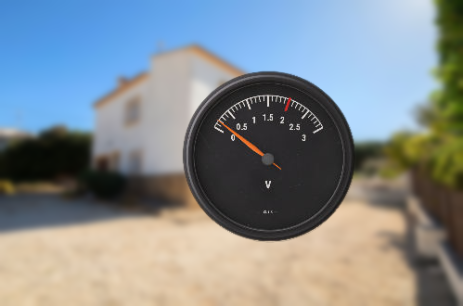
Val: 0.2
